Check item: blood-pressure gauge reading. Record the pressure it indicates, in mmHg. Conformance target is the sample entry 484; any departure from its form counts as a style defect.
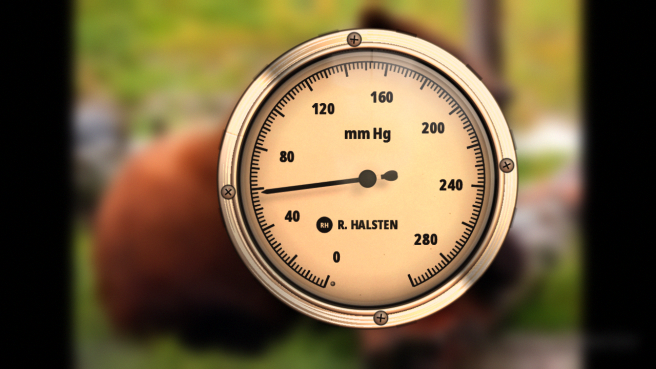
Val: 58
